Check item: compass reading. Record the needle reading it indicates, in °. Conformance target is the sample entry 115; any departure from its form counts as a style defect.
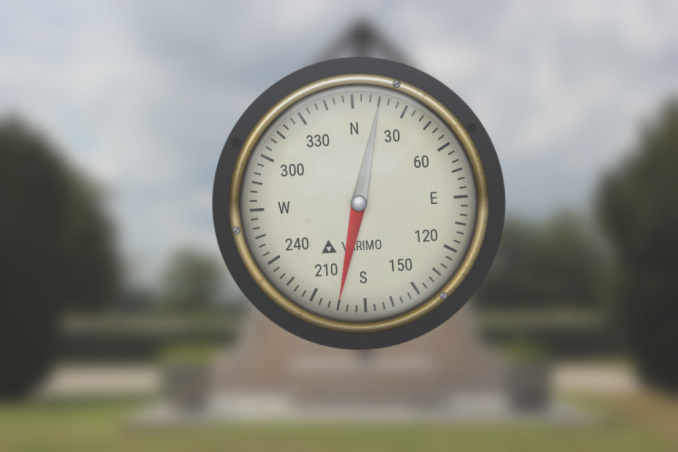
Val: 195
